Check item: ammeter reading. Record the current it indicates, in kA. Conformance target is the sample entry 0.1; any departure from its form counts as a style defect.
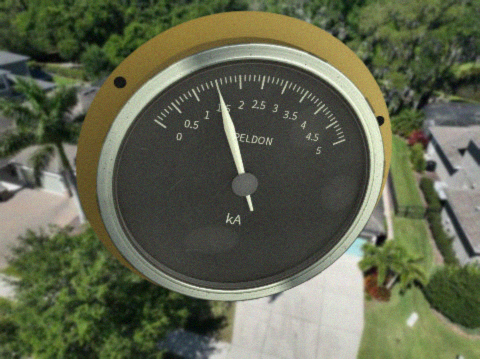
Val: 1.5
